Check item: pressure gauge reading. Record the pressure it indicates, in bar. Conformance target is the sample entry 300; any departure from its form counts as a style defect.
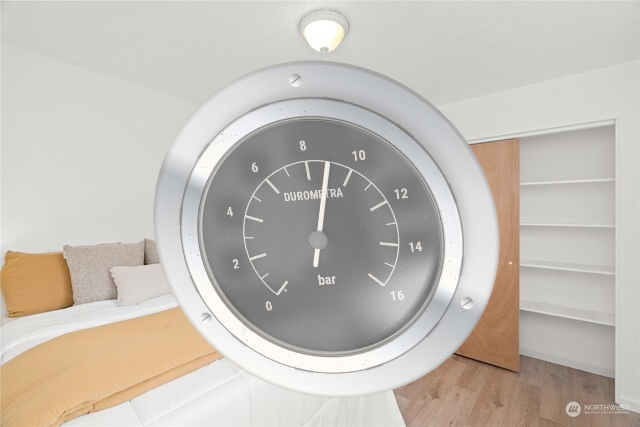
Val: 9
